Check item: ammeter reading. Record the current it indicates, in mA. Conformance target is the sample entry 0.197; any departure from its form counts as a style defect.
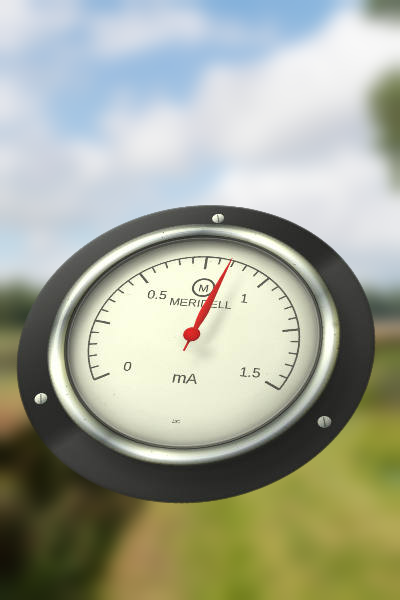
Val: 0.85
